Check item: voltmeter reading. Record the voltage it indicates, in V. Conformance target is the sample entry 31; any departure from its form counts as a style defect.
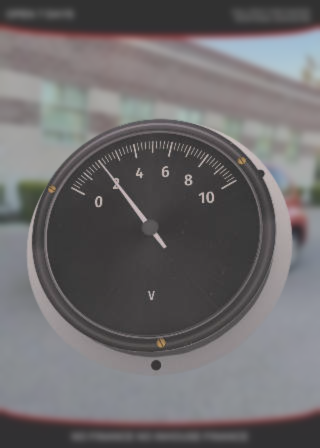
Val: 2
